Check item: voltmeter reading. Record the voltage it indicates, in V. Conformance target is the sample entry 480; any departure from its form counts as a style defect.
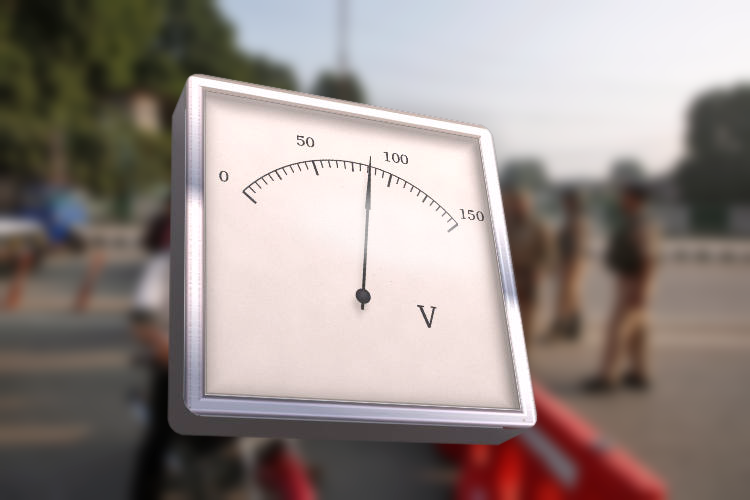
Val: 85
